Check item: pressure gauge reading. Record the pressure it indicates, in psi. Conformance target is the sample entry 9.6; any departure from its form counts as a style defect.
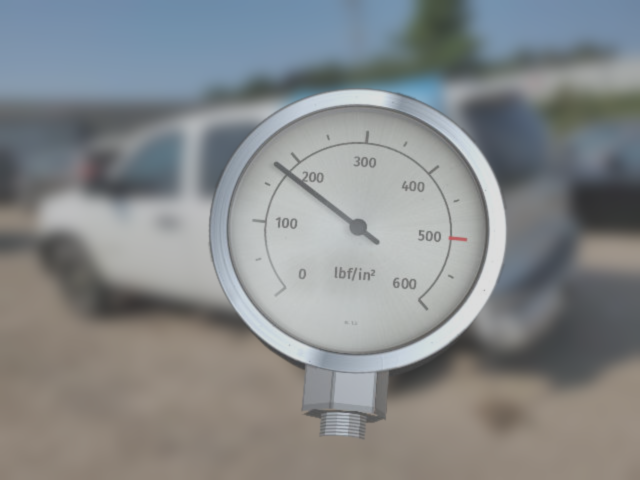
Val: 175
